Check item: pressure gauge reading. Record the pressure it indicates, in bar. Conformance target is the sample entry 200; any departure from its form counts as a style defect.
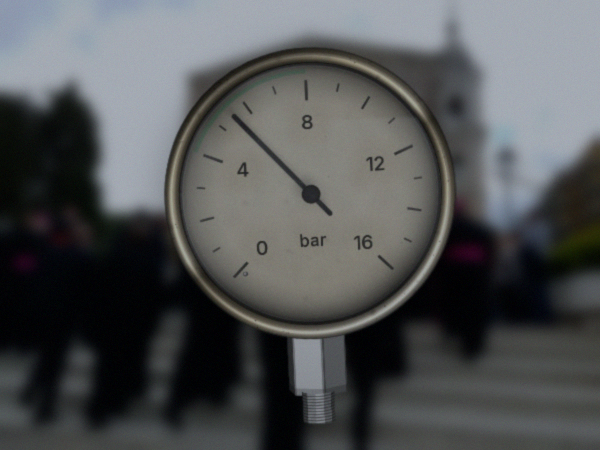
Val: 5.5
